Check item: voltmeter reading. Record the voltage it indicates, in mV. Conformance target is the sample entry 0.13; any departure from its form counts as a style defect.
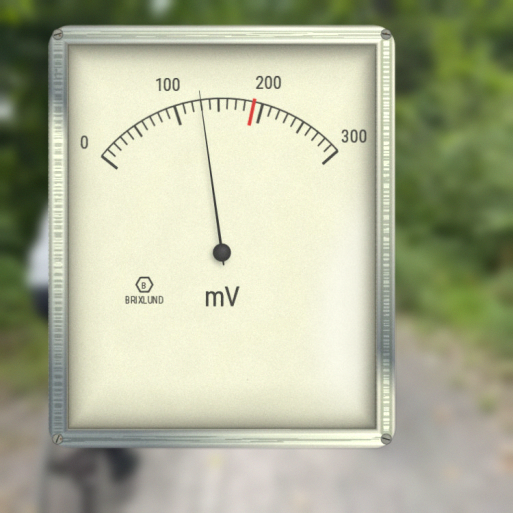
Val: 130
